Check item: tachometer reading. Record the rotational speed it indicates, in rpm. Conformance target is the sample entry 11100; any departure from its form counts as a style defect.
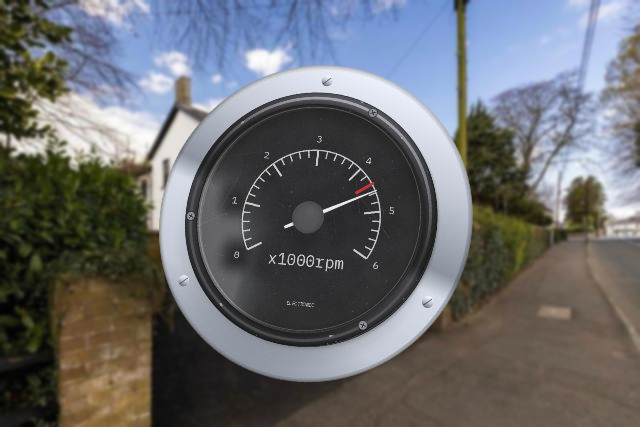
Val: 4600
